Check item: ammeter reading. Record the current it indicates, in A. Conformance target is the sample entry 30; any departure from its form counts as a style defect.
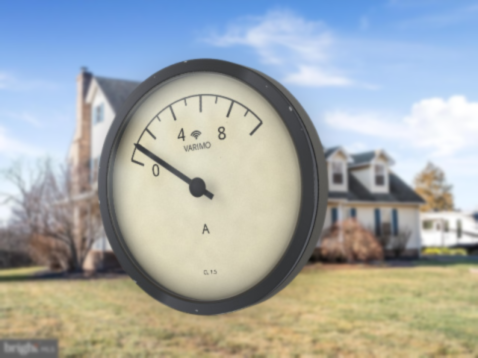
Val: 1
